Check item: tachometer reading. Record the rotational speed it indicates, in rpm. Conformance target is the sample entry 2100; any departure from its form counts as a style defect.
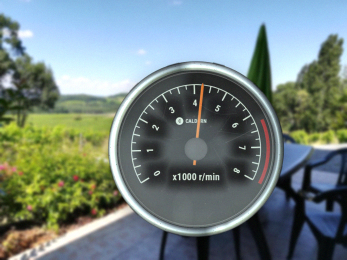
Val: 4250
